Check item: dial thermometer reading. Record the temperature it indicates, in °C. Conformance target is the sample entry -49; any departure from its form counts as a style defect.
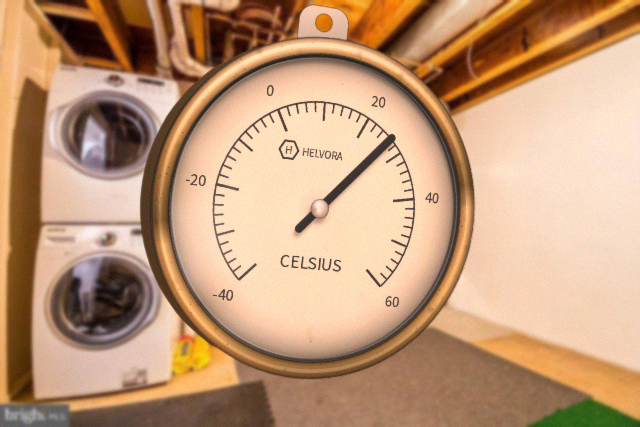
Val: 26
